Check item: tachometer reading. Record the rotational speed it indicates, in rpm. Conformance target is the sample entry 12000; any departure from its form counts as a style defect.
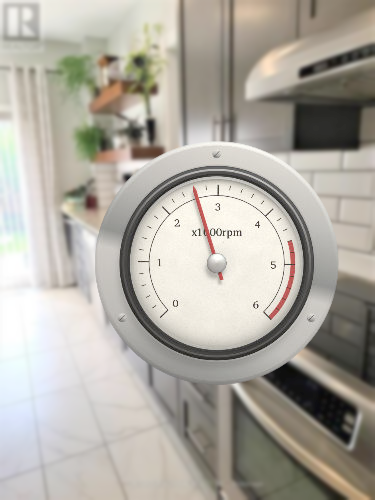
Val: 2600
